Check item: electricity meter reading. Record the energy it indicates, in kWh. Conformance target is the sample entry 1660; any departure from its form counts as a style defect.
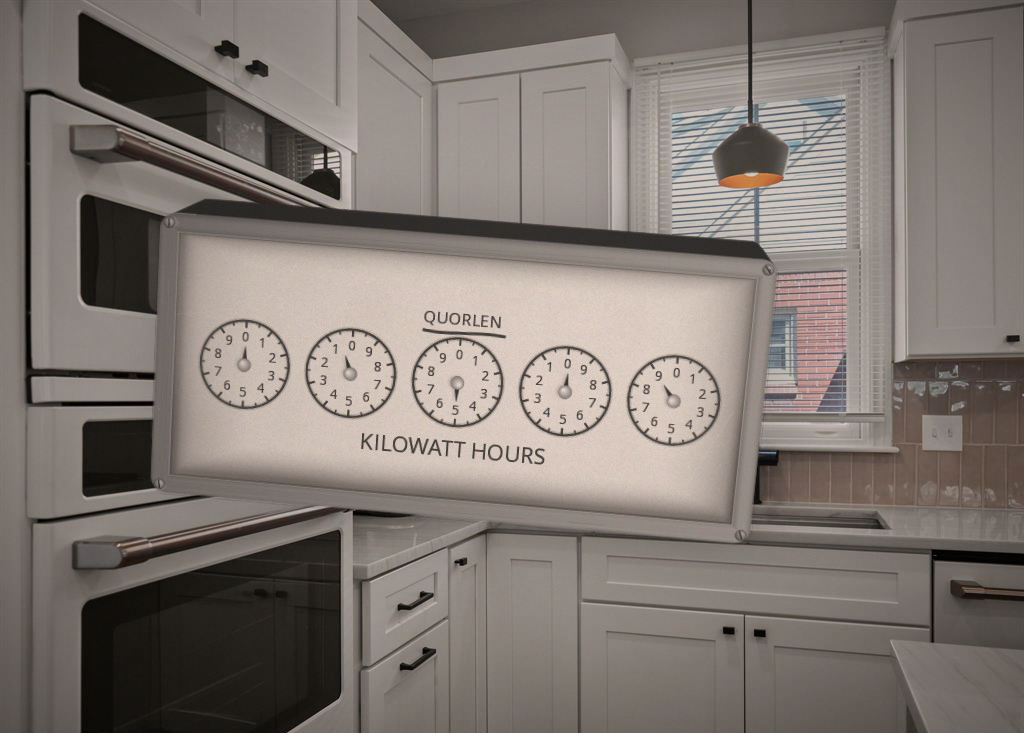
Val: 499
